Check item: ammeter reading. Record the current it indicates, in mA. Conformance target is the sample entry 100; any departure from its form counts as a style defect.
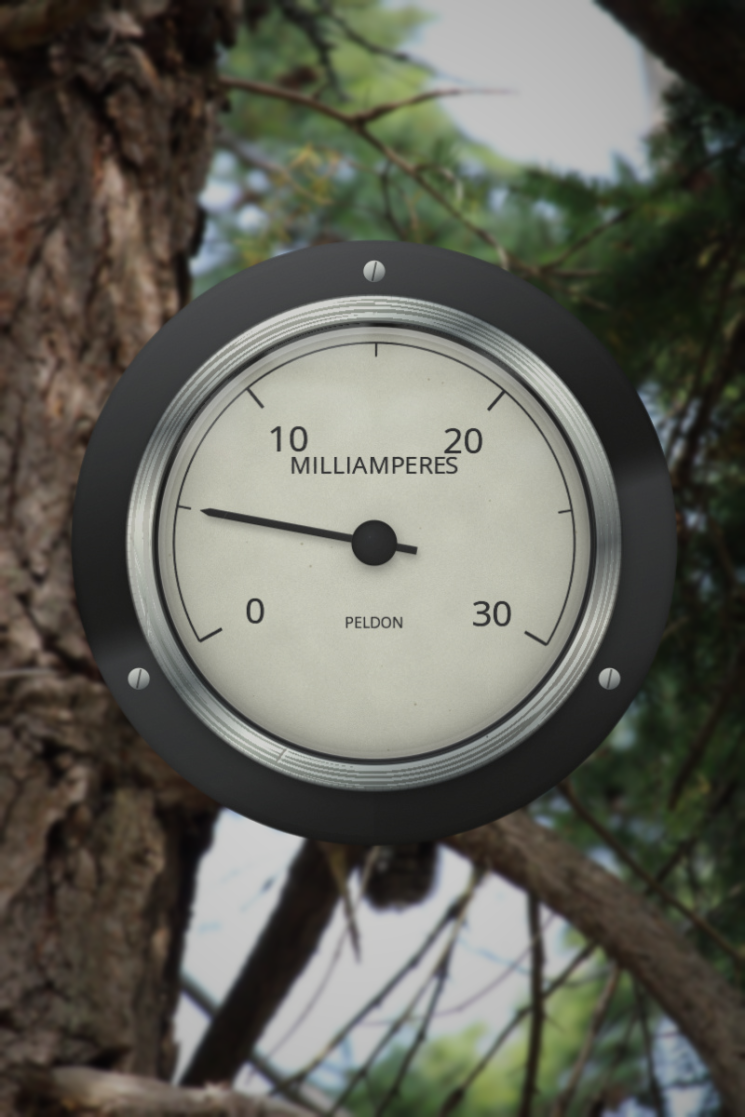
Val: 5
